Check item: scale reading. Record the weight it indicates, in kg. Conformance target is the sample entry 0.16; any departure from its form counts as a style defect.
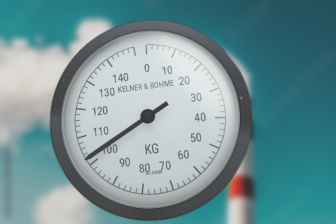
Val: 102
